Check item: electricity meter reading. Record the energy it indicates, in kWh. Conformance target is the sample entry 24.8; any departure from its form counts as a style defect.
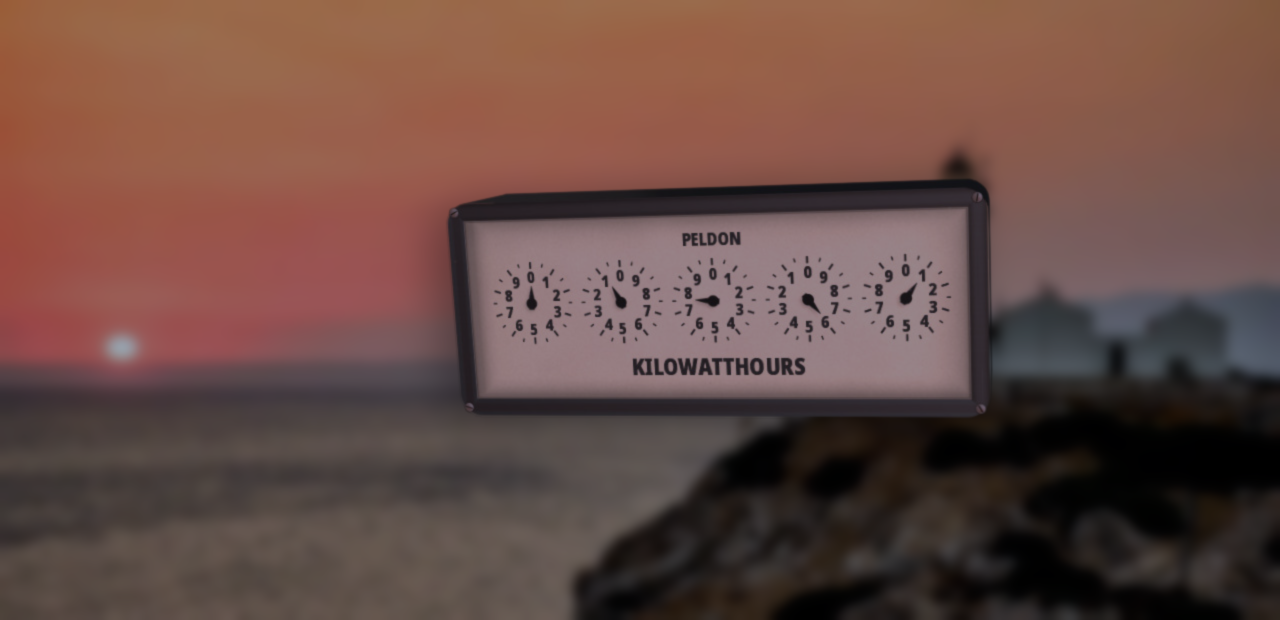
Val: 761
